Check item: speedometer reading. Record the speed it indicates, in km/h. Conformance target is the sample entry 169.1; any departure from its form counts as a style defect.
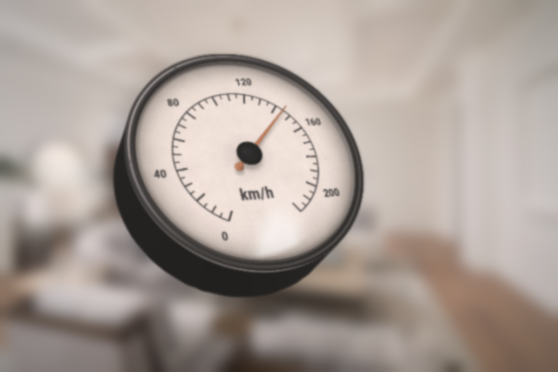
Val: 145
